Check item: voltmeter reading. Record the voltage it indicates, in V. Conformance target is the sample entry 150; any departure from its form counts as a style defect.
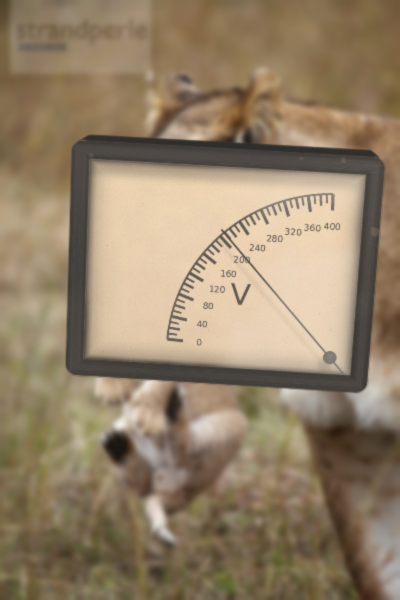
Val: 210
